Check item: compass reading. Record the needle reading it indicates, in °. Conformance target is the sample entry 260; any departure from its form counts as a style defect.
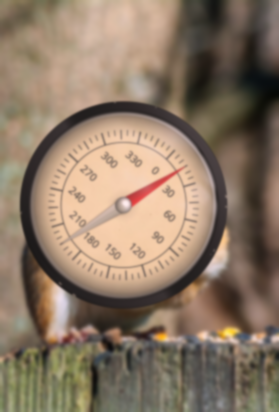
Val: 15
